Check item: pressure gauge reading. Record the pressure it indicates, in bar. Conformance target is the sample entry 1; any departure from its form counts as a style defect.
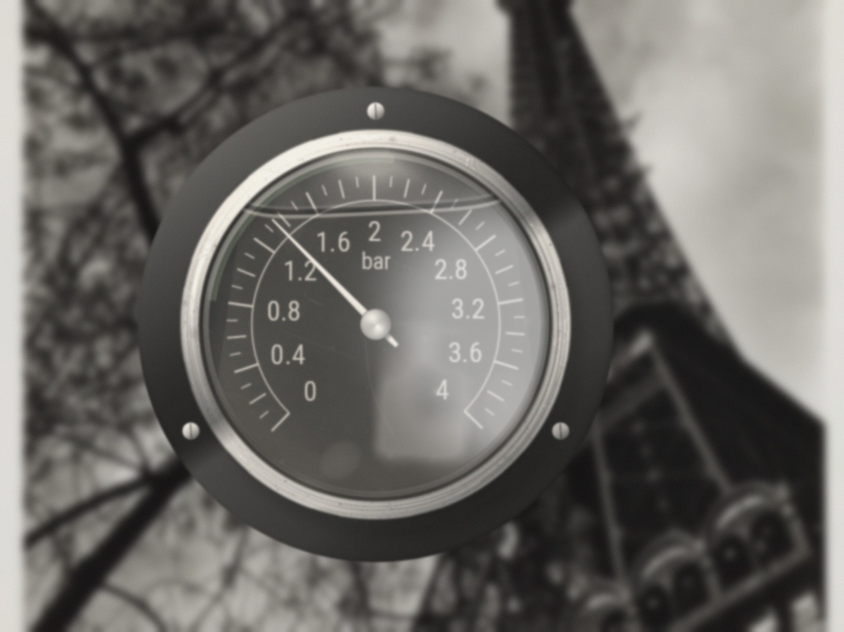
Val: 1.35
